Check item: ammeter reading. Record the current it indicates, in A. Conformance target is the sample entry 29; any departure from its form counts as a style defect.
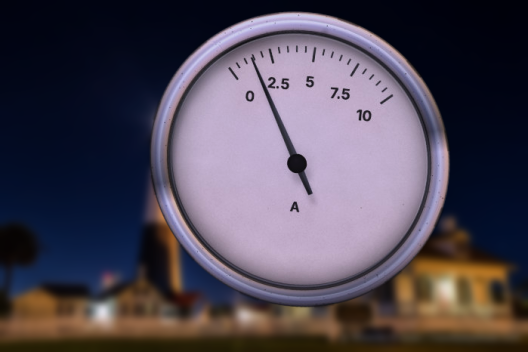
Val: 1.5
